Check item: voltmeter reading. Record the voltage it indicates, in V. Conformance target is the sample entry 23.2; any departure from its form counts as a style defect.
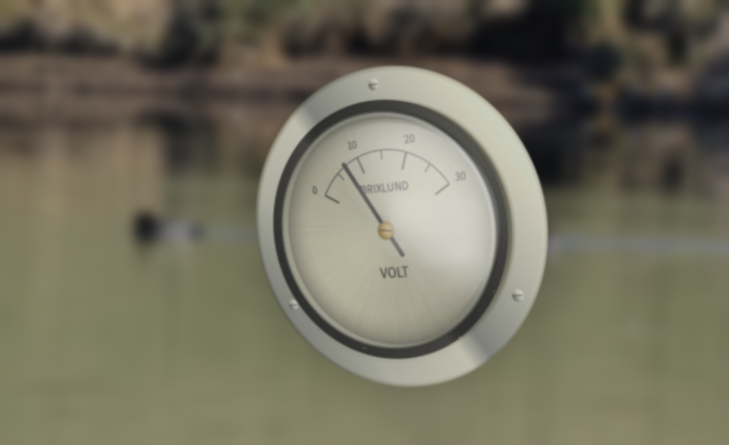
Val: 7.5
